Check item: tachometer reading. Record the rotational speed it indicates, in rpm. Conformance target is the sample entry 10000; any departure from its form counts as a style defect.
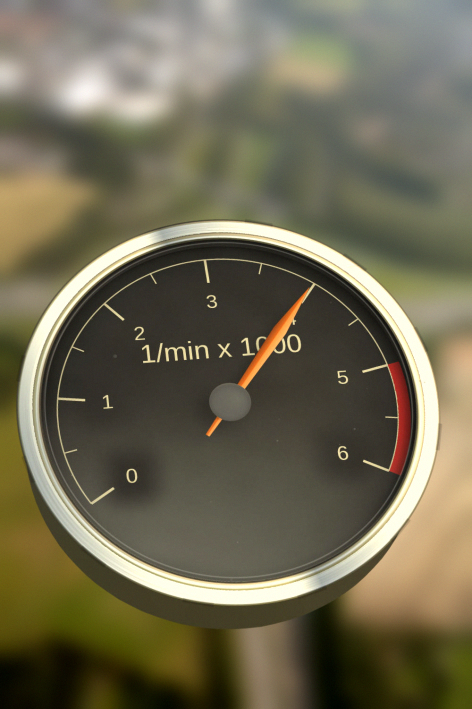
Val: 4000
